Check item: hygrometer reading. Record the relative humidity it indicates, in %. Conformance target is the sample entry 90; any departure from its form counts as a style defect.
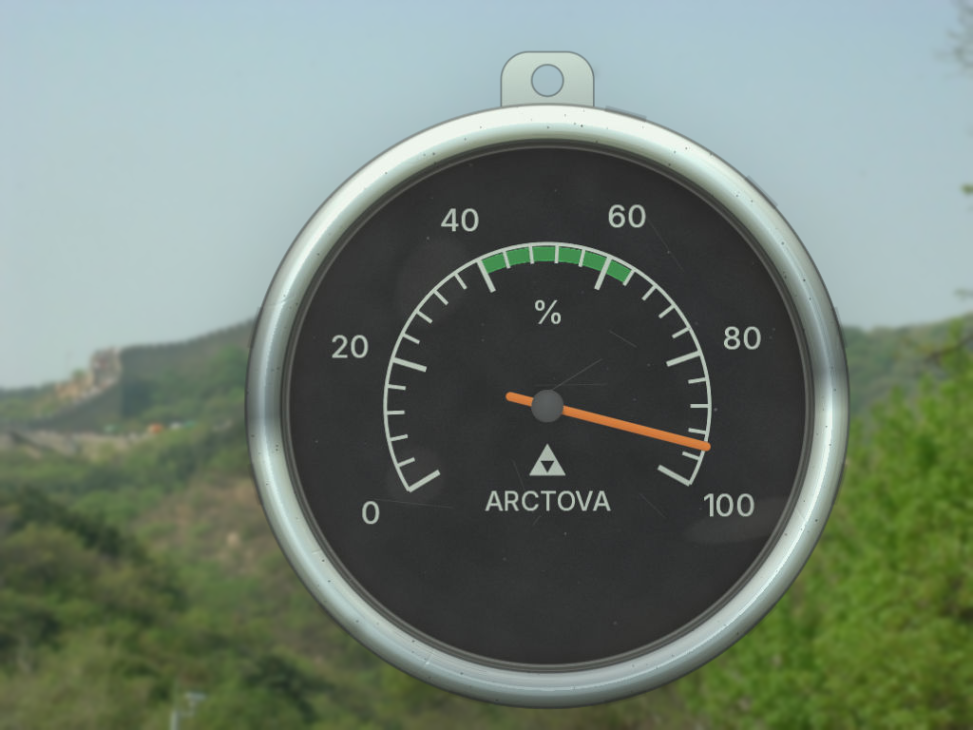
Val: 94
